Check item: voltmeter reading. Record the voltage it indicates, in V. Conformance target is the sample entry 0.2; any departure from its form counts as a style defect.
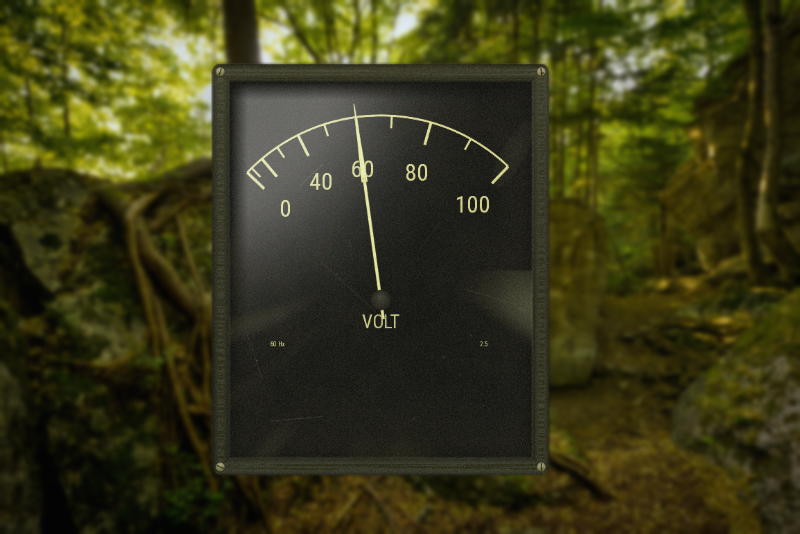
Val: 60
